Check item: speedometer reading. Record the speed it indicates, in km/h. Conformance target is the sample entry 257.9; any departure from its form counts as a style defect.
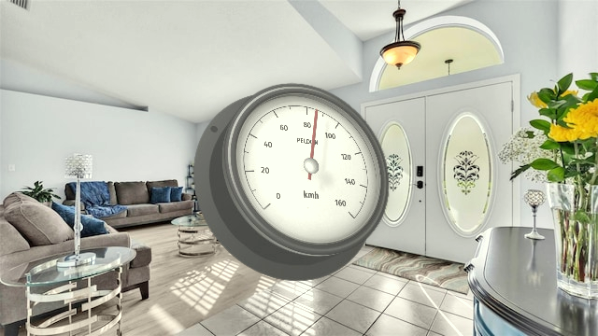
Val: 85
